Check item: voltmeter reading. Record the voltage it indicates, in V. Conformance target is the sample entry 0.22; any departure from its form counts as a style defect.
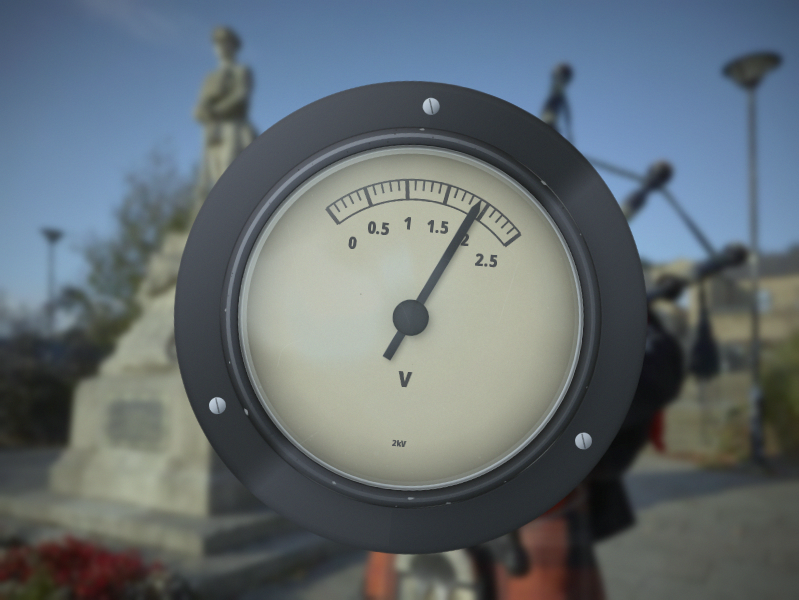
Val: 1.9
